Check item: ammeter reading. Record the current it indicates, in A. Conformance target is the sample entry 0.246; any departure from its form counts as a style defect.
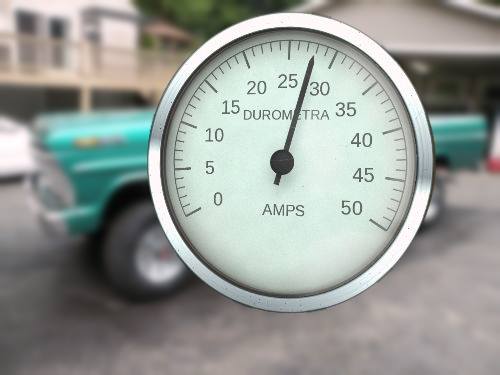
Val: 28
